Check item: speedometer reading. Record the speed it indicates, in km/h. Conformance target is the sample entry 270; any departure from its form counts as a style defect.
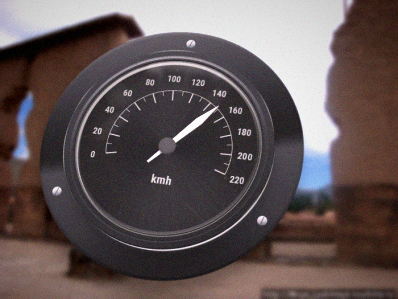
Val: 150
